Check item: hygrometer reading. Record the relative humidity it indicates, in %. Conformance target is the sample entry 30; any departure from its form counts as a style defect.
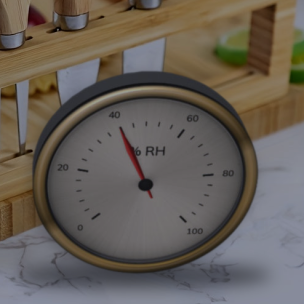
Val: 40
